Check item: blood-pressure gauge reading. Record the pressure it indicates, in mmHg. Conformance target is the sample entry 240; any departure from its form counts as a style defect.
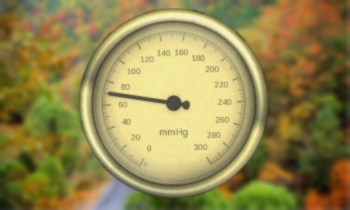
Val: 70
